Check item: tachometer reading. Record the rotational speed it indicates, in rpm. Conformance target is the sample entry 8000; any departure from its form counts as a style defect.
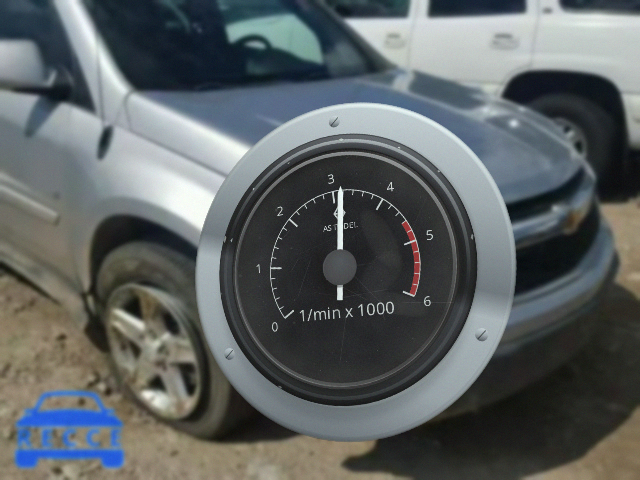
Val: 3200
